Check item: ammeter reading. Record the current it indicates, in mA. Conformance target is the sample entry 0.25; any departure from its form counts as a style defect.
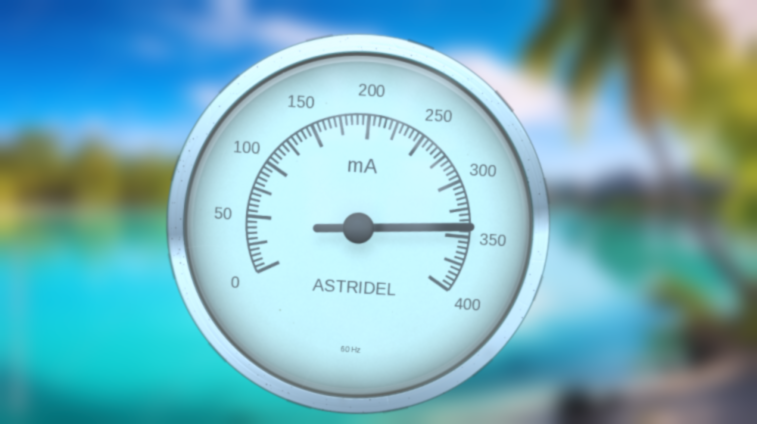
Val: 340
